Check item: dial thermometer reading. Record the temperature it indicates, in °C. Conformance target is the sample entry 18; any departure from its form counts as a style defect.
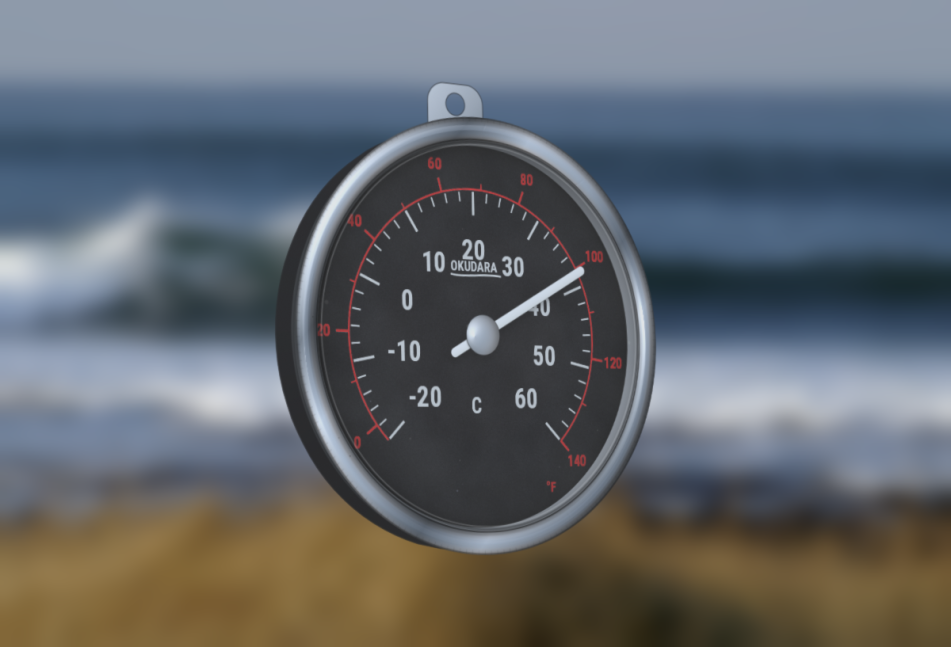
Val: 38
